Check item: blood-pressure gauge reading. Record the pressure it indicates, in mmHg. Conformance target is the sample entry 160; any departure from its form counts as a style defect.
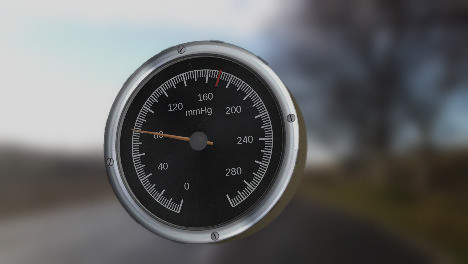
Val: 80
